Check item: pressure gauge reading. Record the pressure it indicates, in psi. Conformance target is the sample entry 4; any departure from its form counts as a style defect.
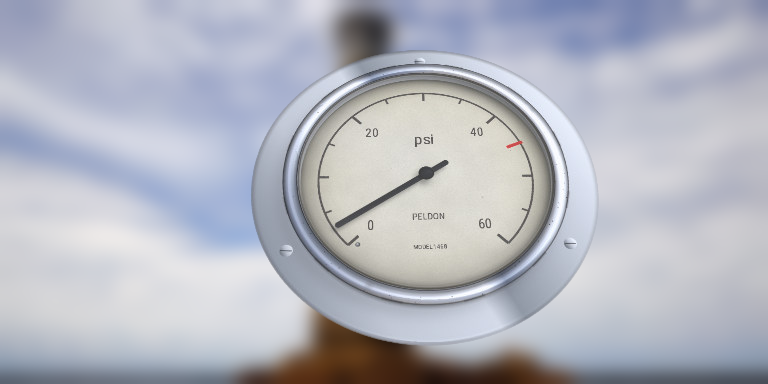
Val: 2.5
